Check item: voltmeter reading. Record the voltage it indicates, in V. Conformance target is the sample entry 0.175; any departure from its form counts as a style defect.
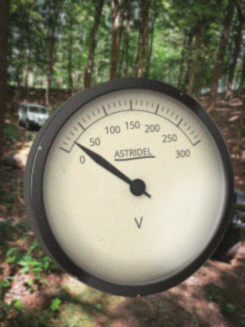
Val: 20
